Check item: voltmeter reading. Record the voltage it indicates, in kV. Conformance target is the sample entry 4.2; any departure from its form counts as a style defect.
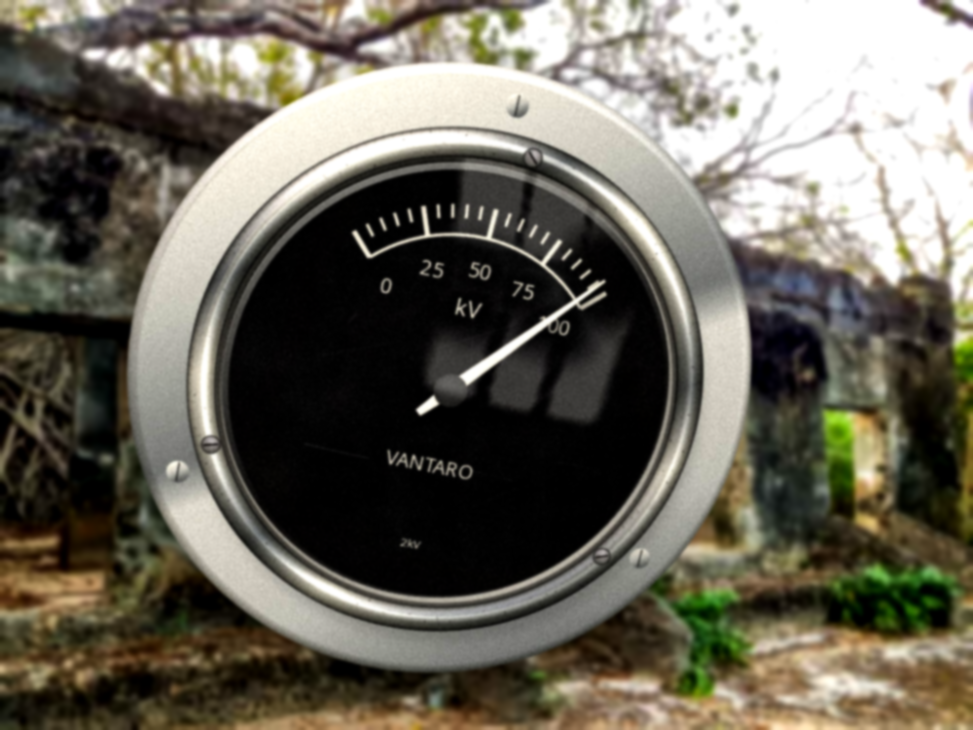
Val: 95
